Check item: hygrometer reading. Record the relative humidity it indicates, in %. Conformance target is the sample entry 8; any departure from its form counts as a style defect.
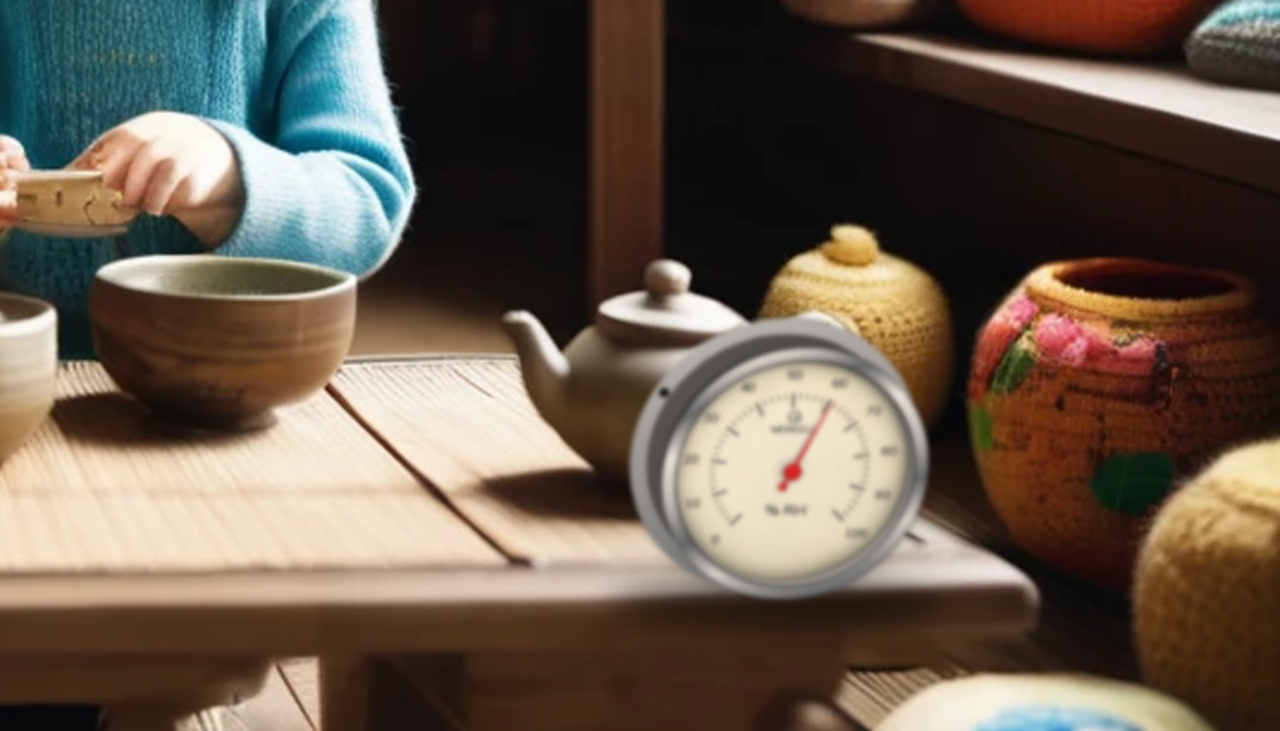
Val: 60
